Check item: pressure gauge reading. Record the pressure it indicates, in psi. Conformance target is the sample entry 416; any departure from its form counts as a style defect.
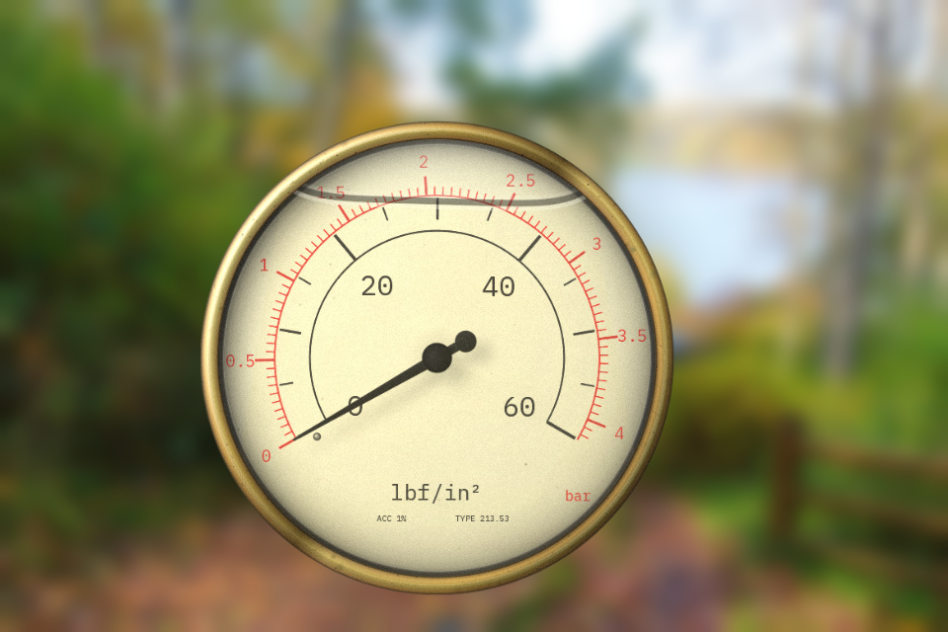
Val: 0
